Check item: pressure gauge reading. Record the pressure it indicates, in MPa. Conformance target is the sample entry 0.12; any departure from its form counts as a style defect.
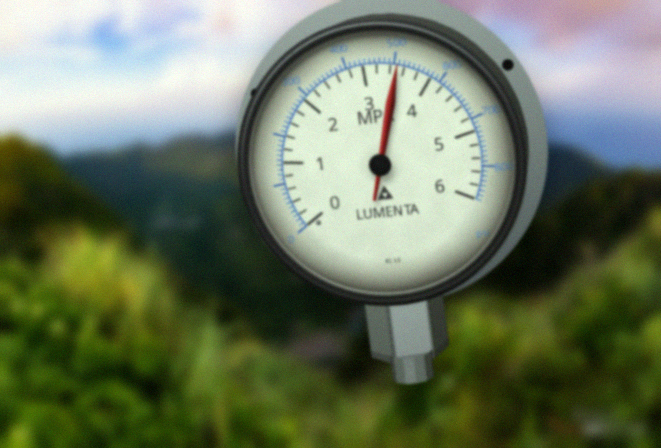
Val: 3.5
